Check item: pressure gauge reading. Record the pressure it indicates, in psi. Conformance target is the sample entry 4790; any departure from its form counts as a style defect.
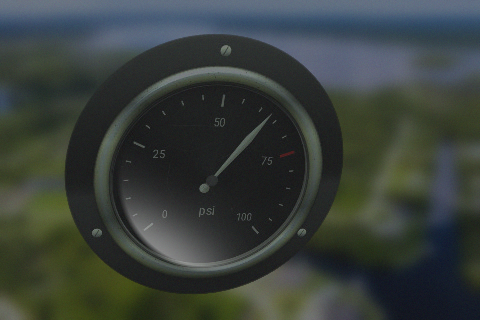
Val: 62.5
